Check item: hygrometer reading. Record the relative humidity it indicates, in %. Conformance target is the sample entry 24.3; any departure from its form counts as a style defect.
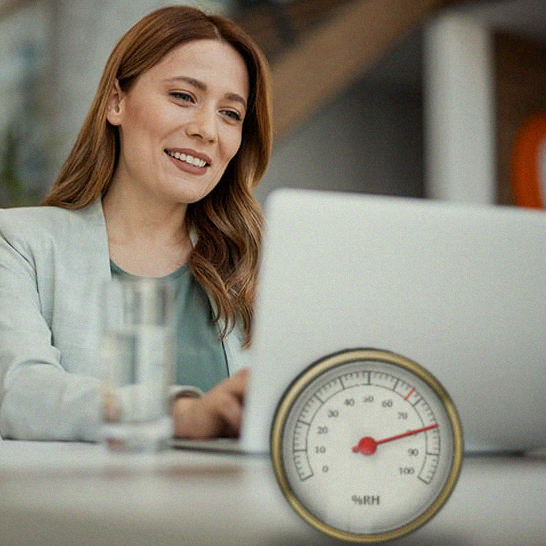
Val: 80
